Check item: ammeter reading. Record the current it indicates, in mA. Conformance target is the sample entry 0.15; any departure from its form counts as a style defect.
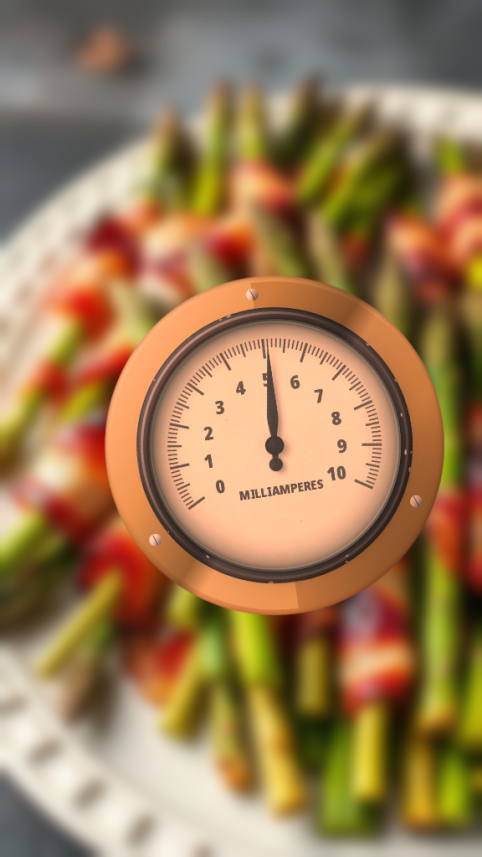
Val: 5.1
